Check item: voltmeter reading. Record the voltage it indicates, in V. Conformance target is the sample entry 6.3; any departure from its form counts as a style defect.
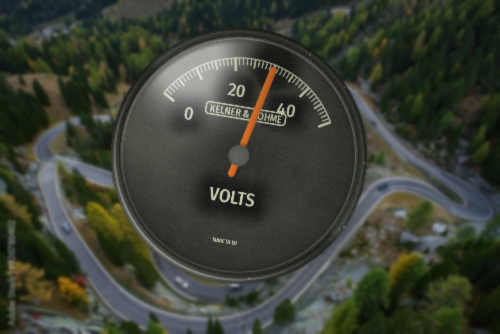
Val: 30
